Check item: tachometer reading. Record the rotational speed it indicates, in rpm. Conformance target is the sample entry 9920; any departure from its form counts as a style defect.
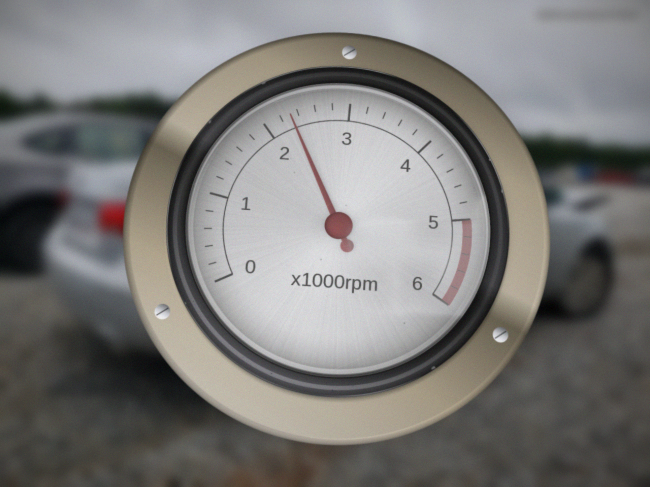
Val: 2300
